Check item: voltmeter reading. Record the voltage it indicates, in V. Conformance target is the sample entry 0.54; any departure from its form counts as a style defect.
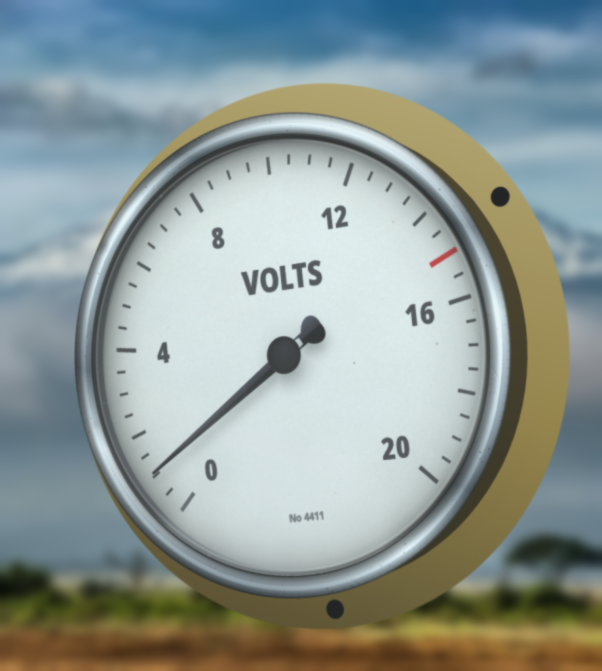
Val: 1
